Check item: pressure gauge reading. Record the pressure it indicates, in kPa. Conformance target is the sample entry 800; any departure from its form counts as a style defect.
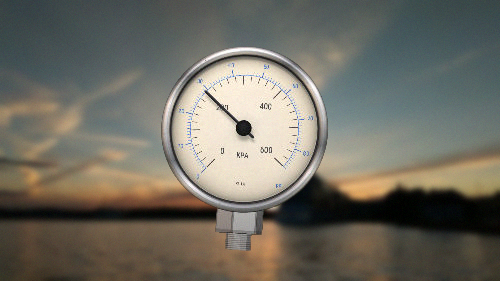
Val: 200
